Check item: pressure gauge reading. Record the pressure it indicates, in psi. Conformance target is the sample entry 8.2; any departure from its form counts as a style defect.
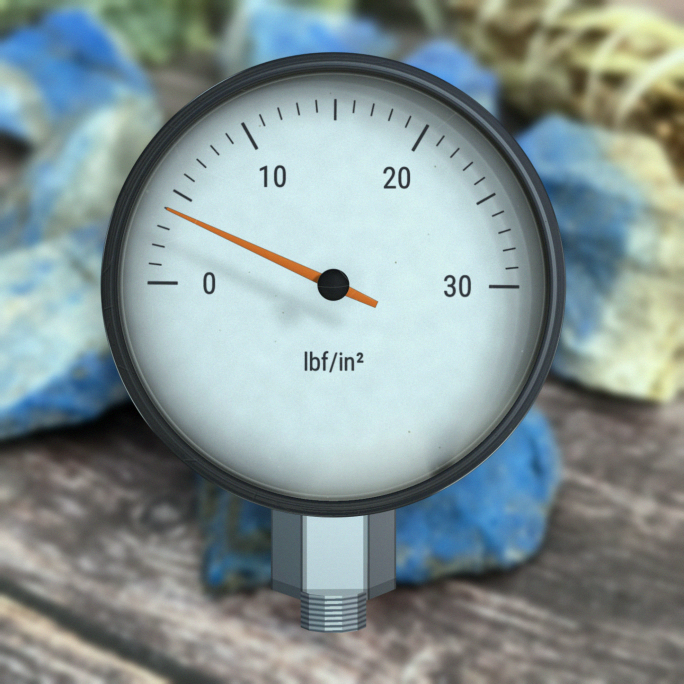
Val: 4
